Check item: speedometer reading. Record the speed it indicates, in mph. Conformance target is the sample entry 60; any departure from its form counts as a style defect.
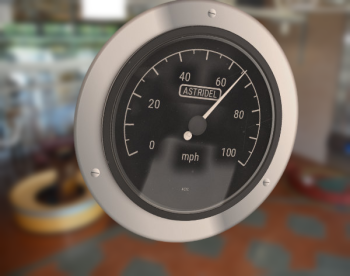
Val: 65
